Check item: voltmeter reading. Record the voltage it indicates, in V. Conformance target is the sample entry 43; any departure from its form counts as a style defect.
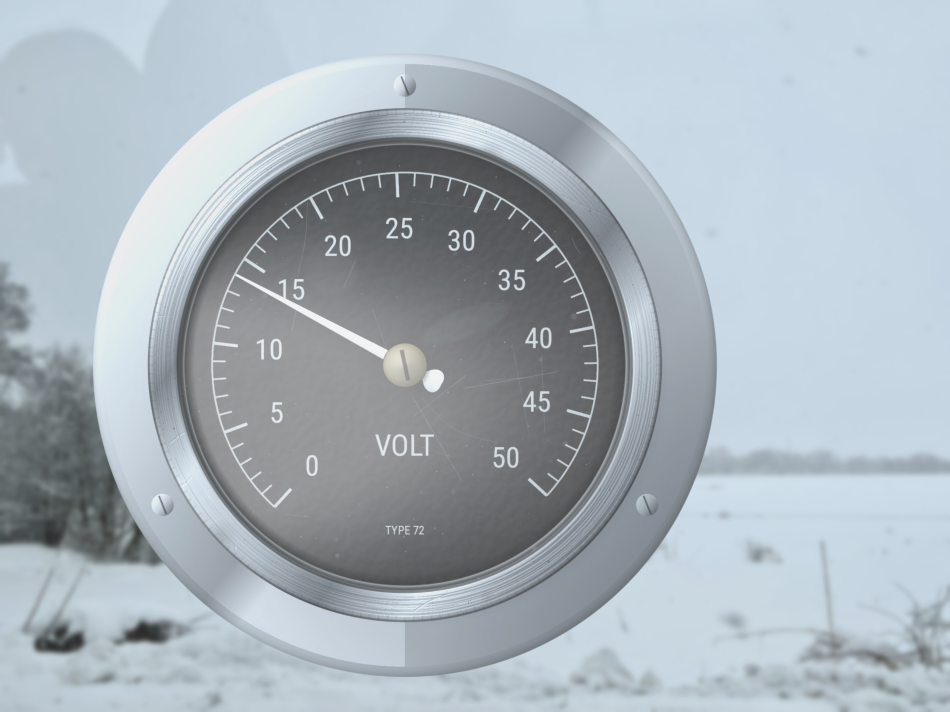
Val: 14
